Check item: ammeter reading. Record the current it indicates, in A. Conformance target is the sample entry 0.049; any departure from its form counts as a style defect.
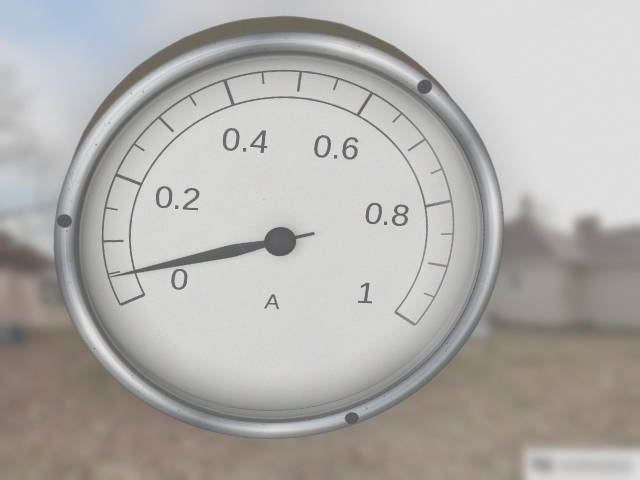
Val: 0.05
